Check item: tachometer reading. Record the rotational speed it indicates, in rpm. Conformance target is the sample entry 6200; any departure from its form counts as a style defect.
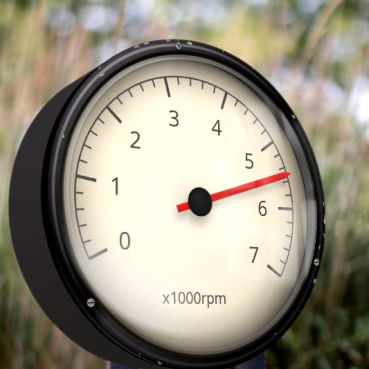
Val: 5500
